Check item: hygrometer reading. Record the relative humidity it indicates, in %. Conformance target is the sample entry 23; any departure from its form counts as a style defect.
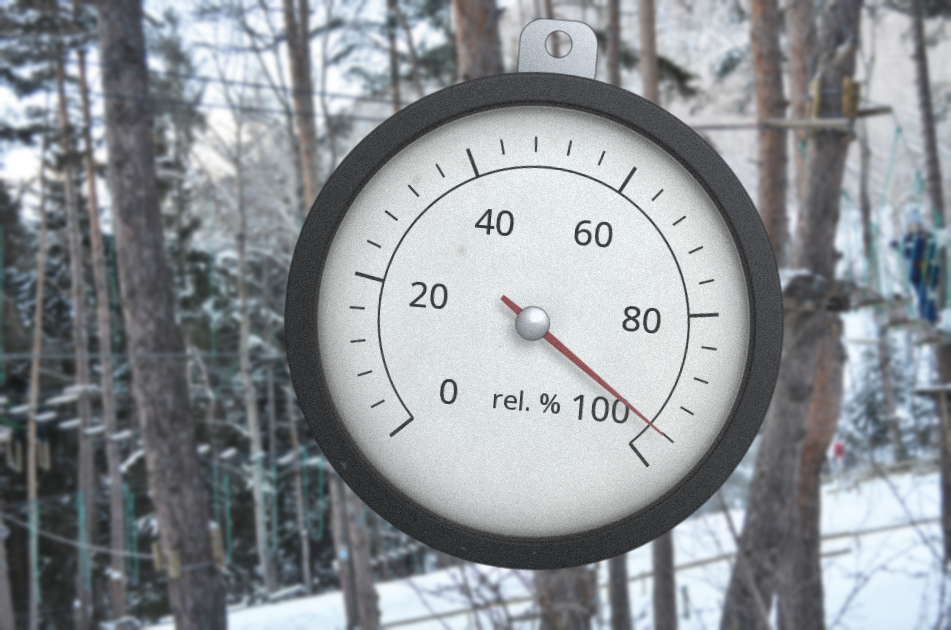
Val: 96
